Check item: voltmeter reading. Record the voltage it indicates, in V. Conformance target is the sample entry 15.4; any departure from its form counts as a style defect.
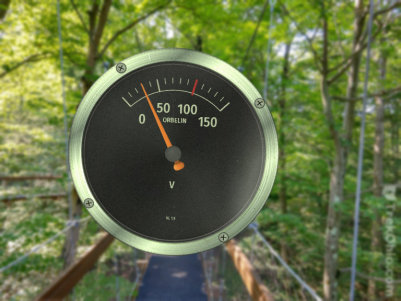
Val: 30
